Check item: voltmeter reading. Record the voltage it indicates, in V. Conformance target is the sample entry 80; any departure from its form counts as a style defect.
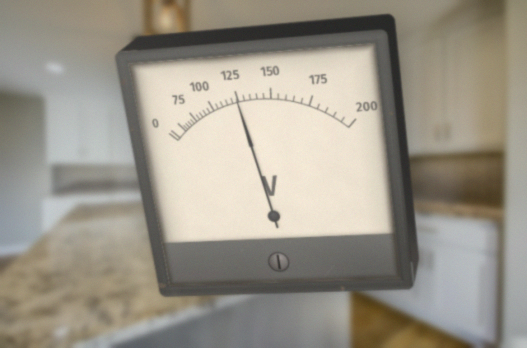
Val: 125
